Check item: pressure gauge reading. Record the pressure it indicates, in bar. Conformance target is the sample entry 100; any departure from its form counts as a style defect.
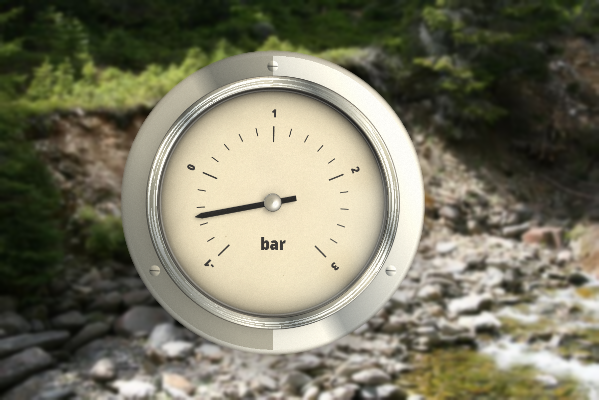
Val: -0.5
